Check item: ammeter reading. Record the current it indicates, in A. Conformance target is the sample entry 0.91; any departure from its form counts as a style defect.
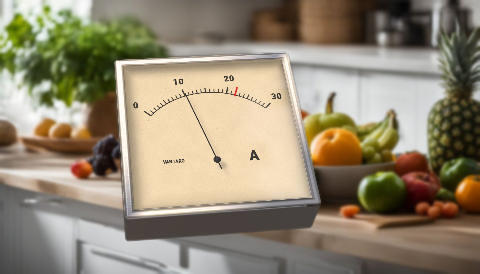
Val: 10
